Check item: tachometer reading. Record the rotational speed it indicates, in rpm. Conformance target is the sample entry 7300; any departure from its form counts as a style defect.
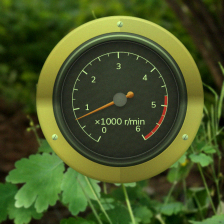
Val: 750
